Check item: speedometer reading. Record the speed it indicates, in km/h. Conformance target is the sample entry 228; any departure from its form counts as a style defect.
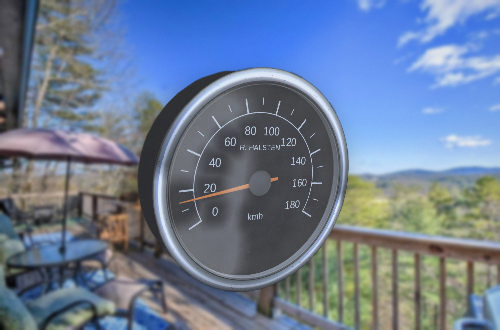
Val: 15
